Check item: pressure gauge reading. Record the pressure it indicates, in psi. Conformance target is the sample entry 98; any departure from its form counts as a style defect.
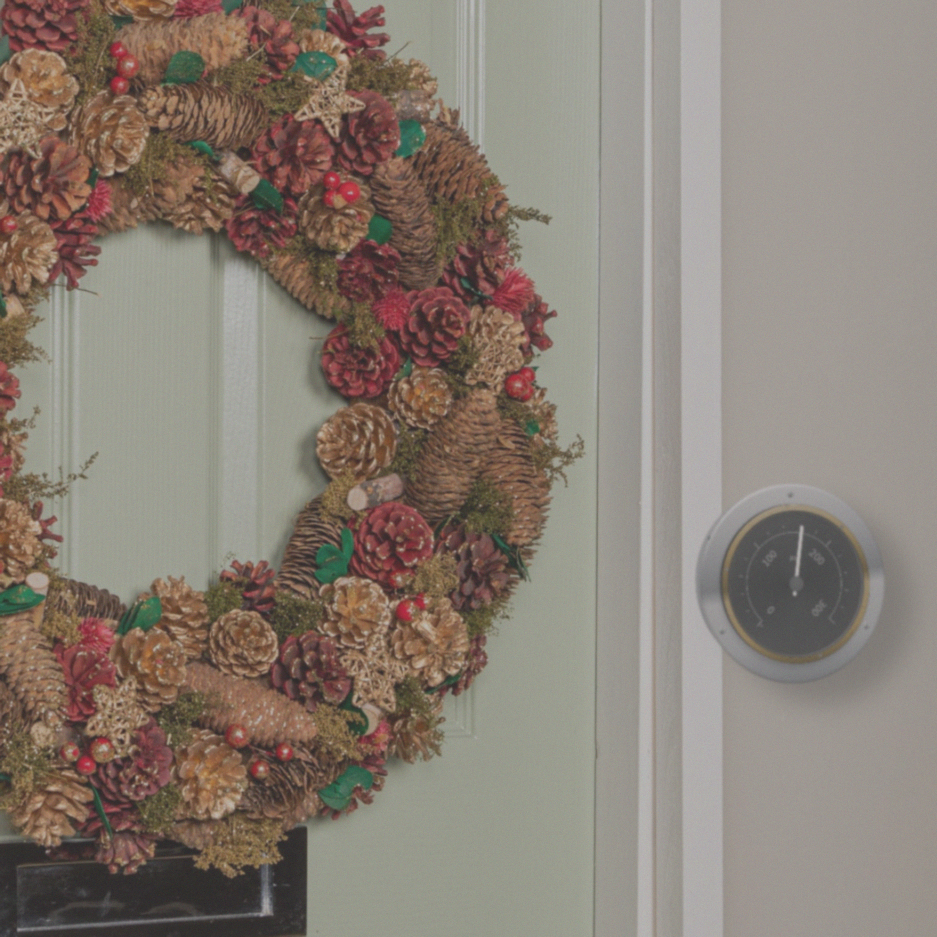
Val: 160
